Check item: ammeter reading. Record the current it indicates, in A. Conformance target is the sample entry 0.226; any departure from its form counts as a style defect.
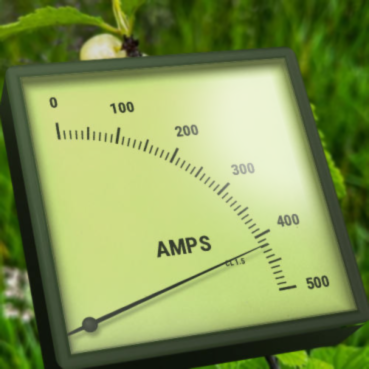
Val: 420
